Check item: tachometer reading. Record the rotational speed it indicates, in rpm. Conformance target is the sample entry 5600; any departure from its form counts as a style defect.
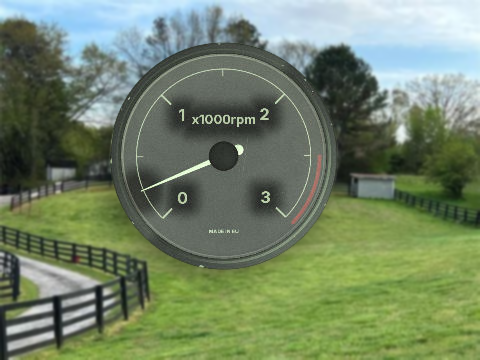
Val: 250
